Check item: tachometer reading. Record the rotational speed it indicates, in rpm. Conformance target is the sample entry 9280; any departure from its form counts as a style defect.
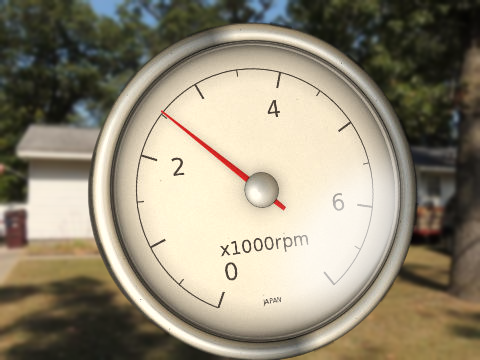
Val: 2500
